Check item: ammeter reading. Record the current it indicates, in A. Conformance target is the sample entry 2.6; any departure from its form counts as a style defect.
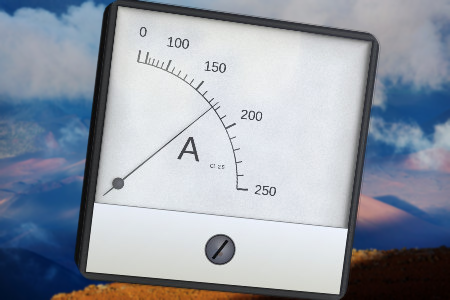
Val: 175
